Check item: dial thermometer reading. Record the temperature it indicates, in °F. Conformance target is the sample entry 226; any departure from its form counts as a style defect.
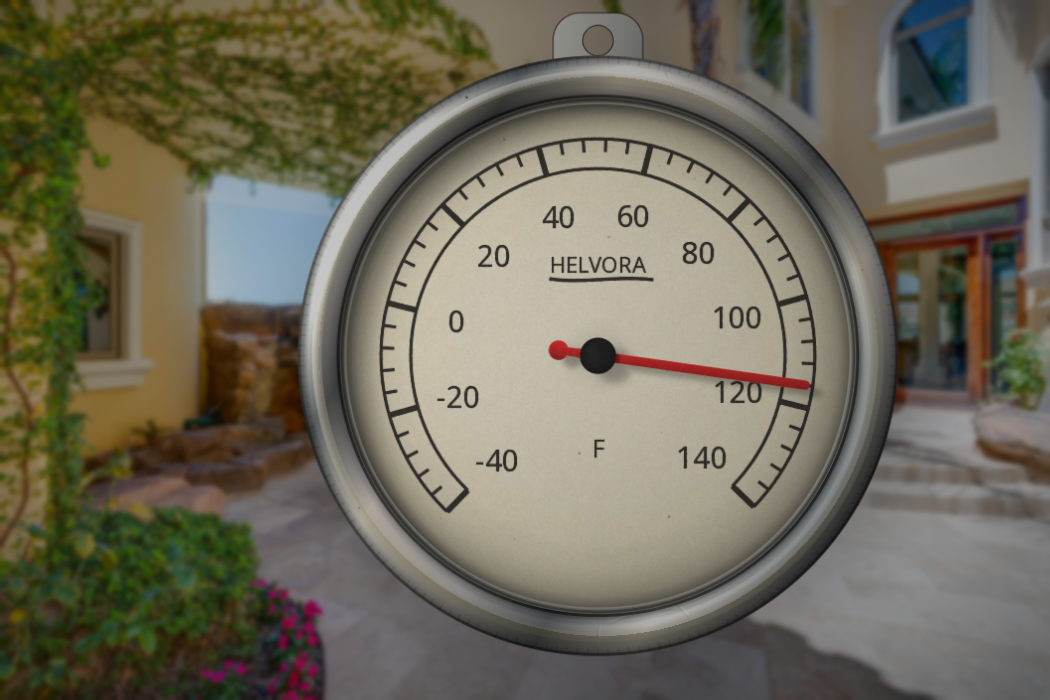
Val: 116
